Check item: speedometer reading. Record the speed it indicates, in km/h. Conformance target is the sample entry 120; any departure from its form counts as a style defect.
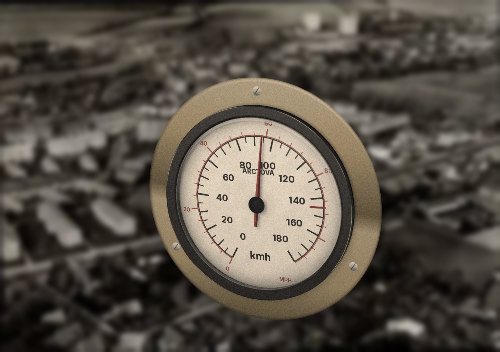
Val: 95
